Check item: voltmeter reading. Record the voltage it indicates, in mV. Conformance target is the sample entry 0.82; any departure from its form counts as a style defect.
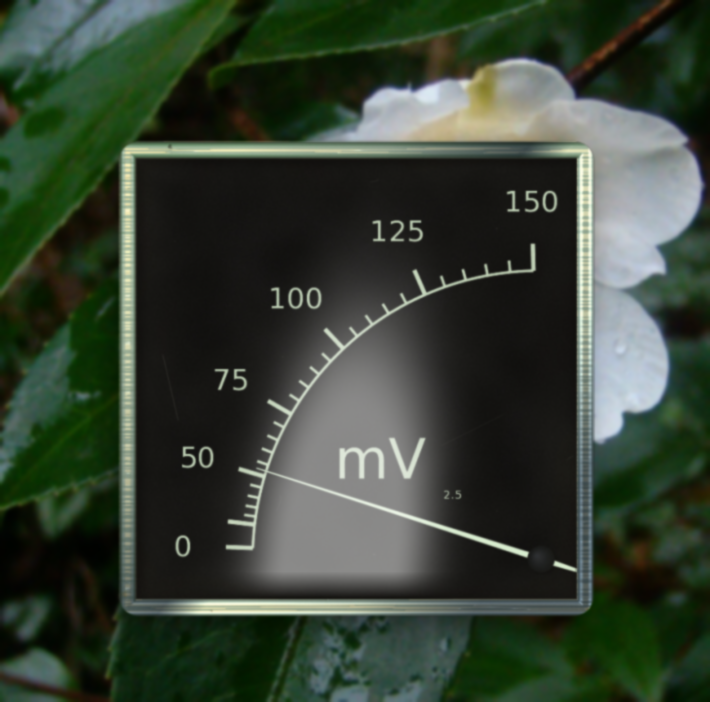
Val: 52.5
